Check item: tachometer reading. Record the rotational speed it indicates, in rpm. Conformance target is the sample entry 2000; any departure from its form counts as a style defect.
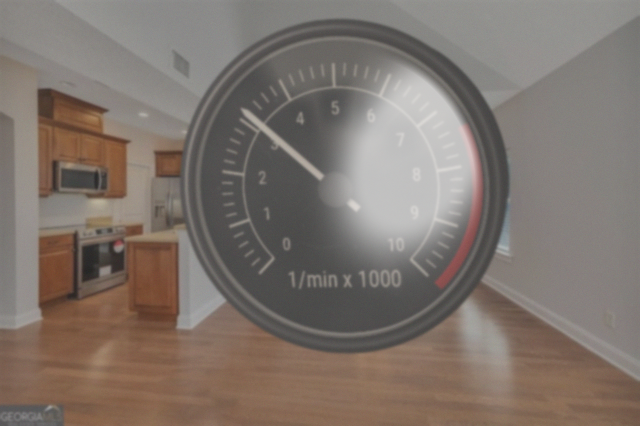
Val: 3200
